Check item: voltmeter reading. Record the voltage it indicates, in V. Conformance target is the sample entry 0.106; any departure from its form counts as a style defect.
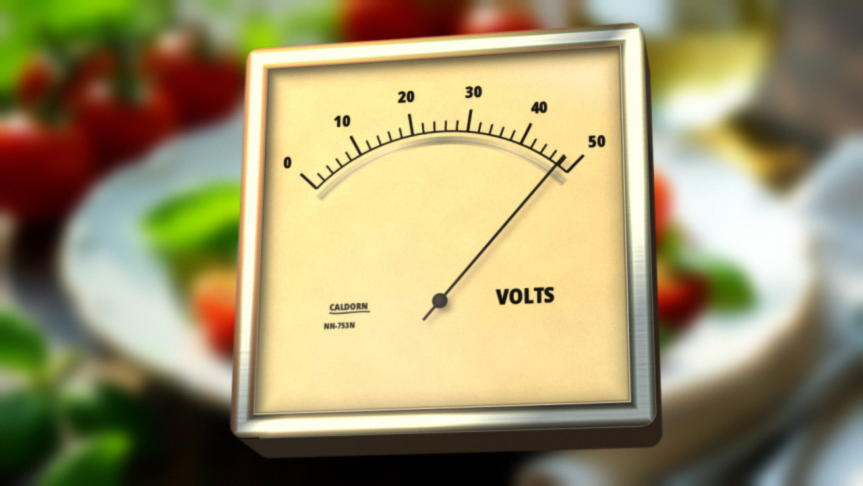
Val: 48
